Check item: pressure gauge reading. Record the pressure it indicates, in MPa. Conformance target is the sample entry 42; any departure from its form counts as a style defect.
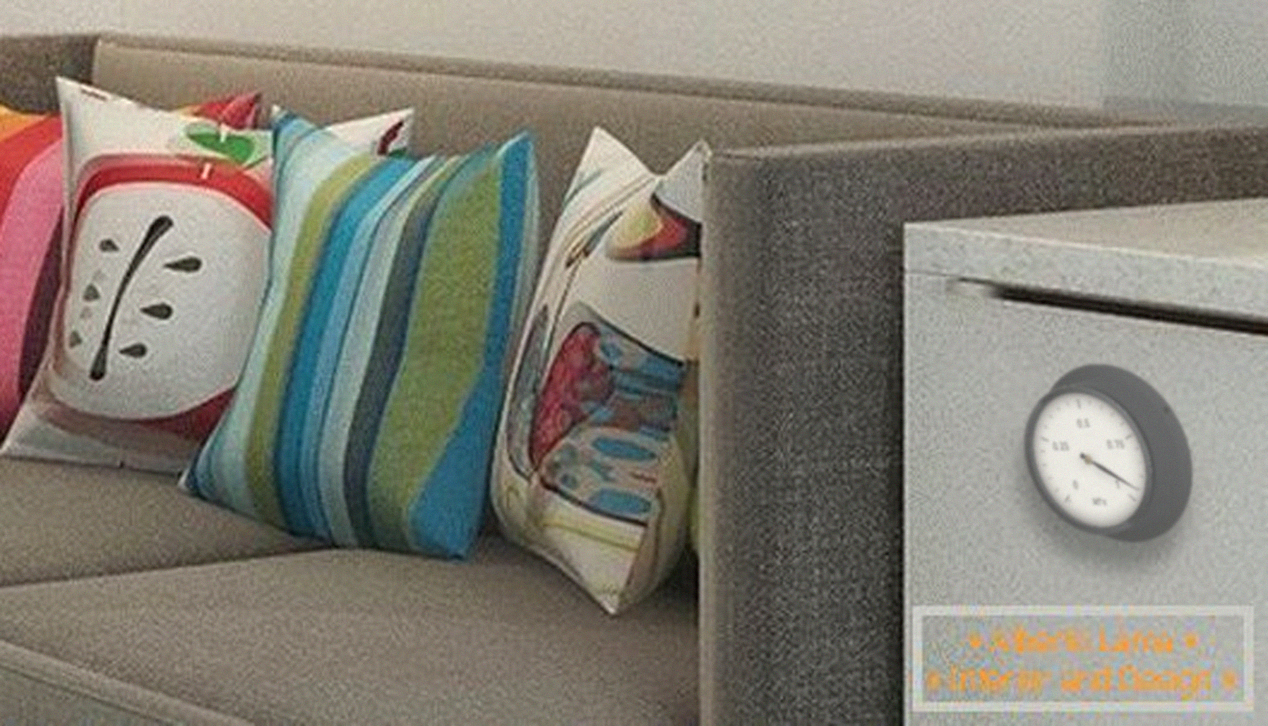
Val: 0.95
